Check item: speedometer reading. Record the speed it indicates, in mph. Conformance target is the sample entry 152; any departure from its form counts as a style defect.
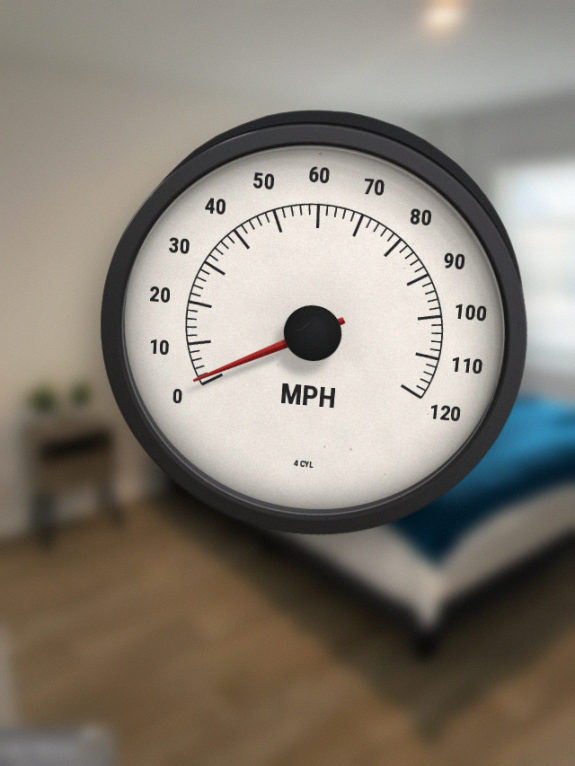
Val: 2
